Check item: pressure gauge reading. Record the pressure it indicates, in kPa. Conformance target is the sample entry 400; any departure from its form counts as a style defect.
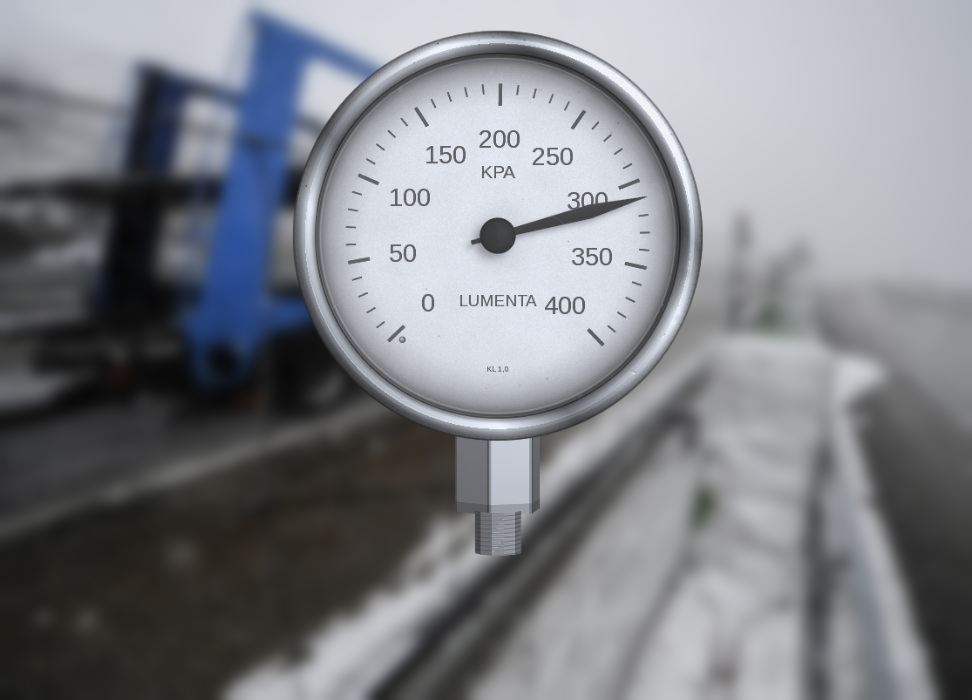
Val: 310
